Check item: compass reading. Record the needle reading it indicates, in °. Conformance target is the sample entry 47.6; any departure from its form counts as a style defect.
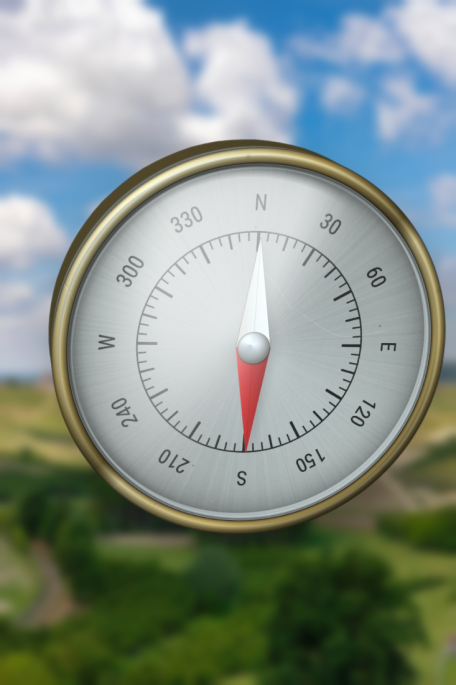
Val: 180
